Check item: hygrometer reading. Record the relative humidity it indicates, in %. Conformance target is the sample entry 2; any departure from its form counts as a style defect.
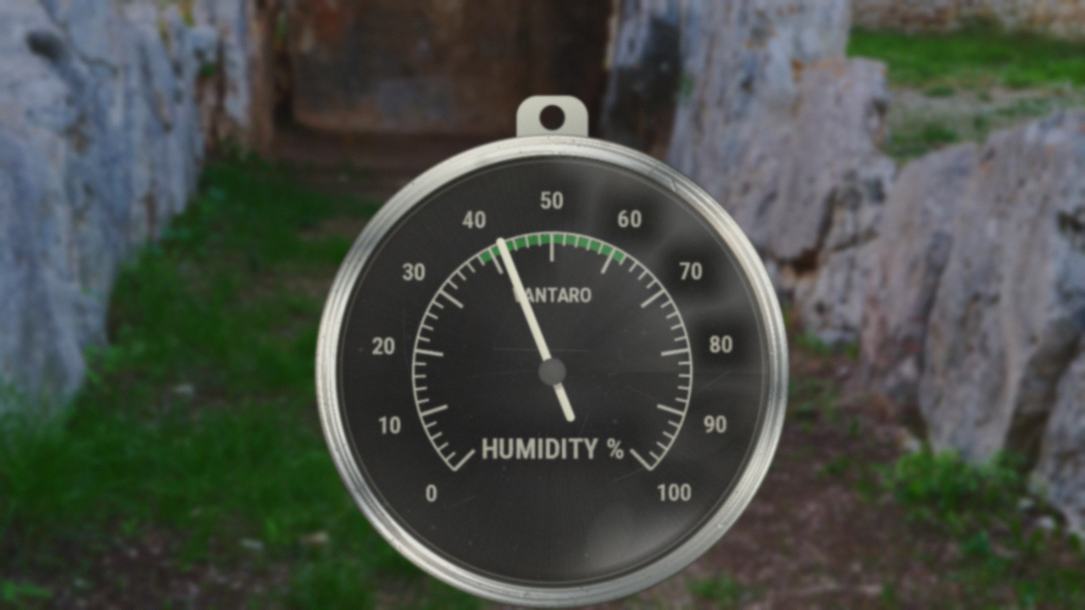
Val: 42
